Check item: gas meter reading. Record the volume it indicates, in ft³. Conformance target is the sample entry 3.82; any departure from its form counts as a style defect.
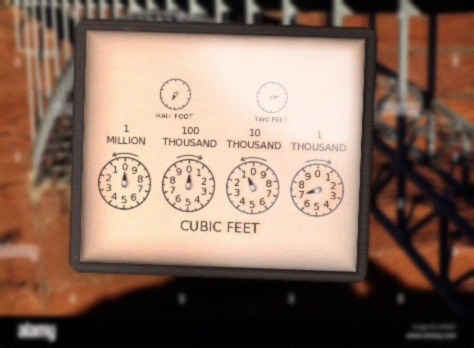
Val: 700
